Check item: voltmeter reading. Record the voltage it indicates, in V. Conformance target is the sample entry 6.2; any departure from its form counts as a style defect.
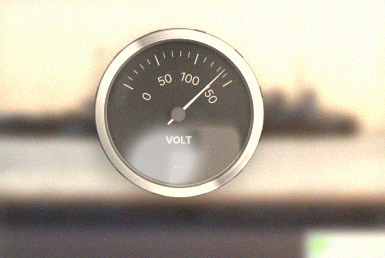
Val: 135
